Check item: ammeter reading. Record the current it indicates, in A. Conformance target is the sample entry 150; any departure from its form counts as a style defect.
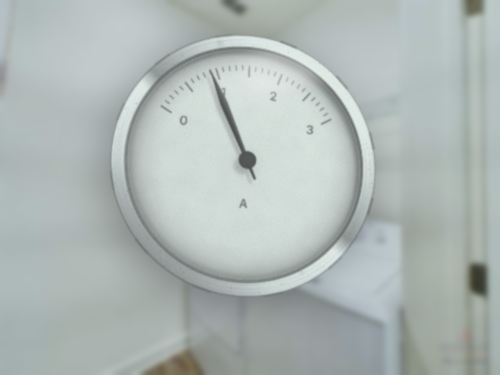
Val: 0.9
